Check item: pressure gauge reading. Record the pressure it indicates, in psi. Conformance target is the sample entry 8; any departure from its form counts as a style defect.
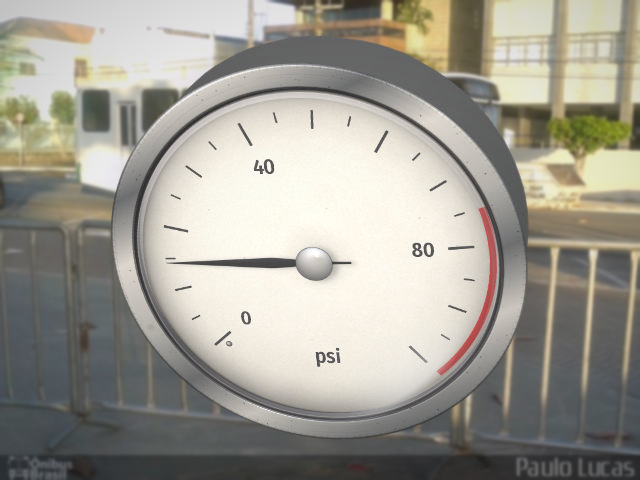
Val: 15
